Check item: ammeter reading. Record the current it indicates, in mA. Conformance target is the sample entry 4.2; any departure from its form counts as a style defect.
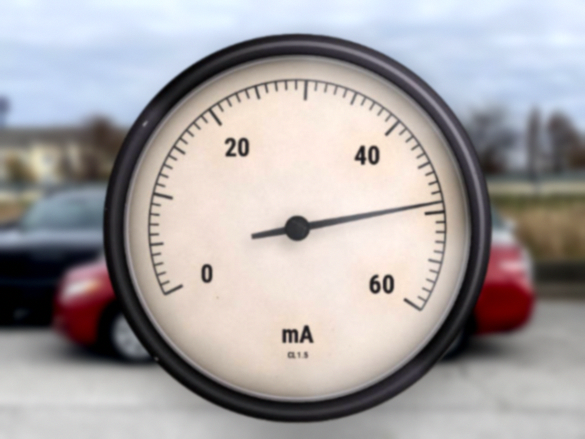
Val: 49
